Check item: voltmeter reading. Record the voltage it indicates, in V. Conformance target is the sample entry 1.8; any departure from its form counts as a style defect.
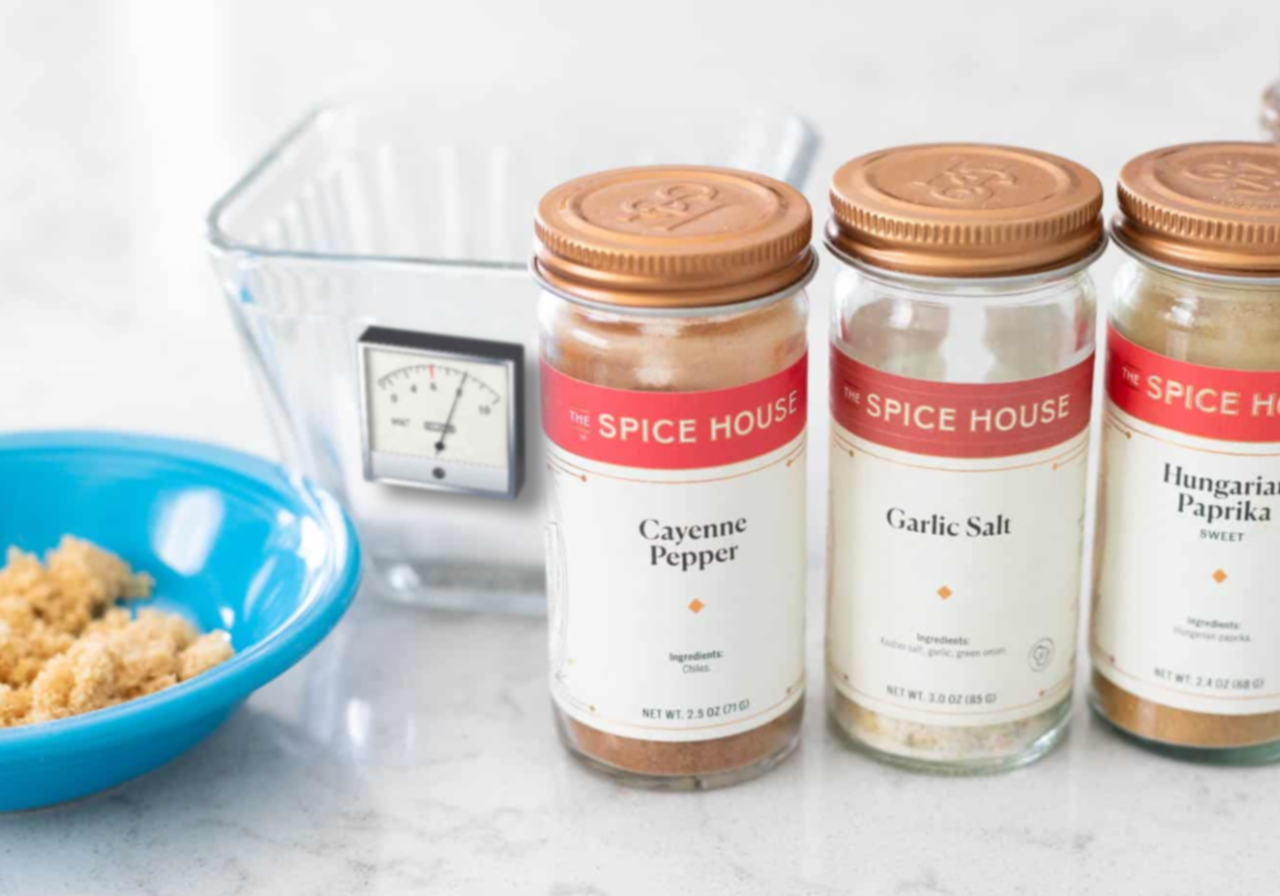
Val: 8
